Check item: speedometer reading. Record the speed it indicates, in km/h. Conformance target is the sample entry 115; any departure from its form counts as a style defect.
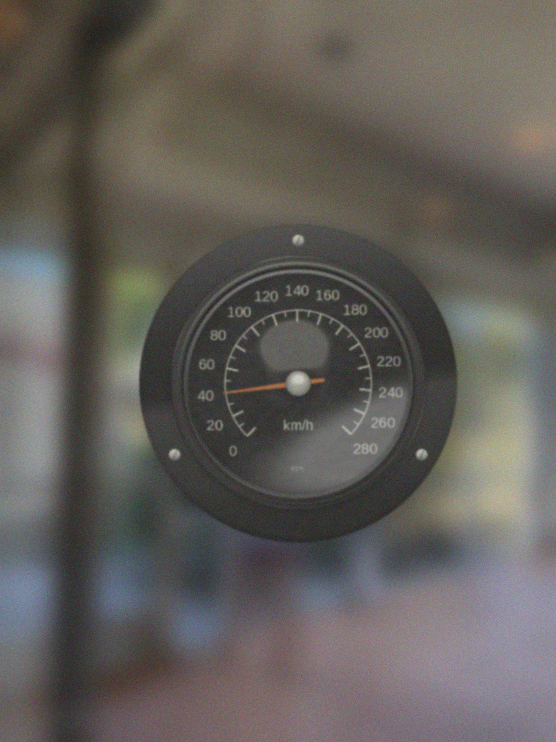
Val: 40
